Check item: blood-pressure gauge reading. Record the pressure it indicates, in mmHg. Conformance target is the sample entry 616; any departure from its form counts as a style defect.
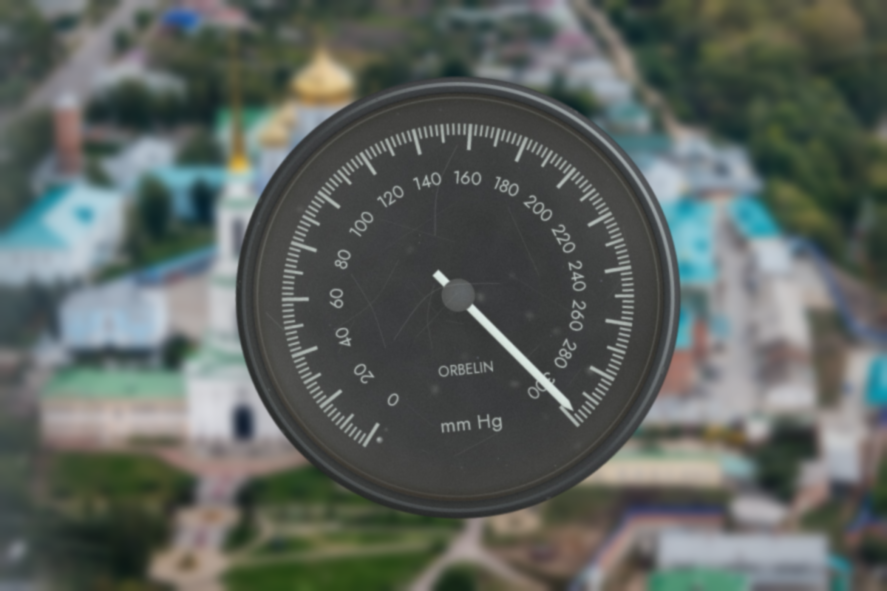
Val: 298
